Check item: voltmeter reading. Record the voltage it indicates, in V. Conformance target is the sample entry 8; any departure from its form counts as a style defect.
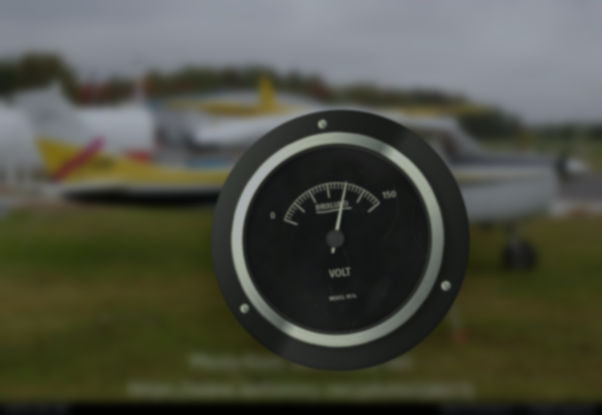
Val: 100
